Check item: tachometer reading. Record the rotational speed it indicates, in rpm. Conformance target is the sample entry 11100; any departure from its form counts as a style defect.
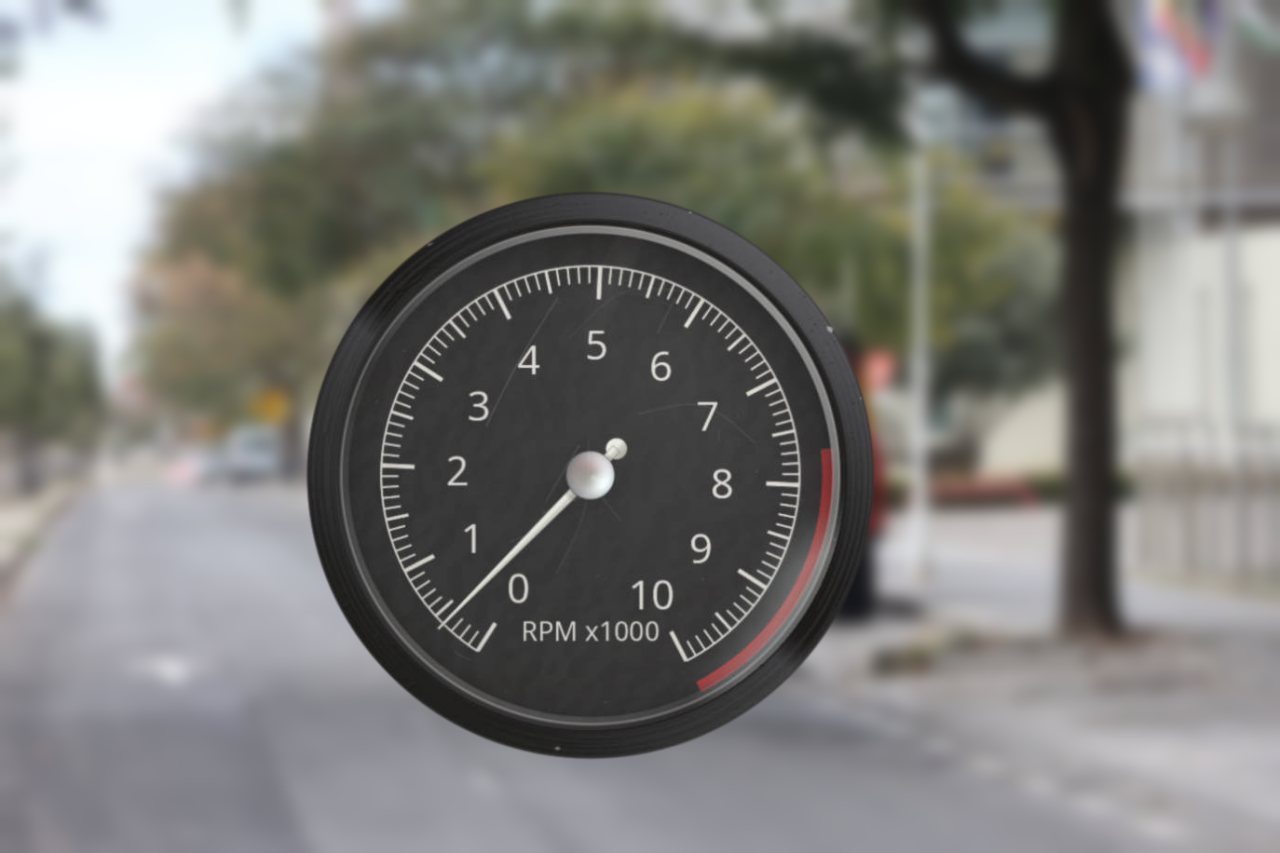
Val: 400
